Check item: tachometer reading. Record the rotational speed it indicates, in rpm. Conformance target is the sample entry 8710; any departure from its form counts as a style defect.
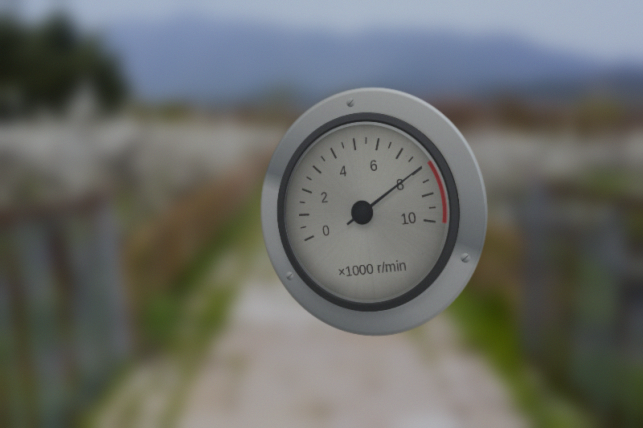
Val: 8000
